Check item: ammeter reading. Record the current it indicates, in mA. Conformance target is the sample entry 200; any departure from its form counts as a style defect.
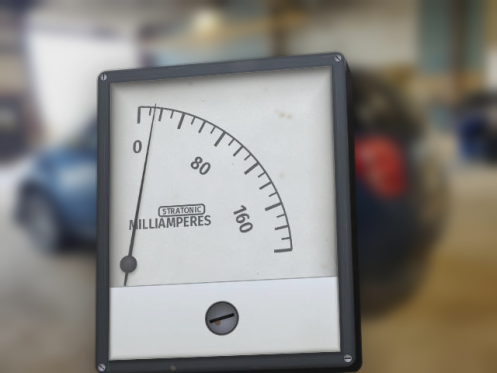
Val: 15
